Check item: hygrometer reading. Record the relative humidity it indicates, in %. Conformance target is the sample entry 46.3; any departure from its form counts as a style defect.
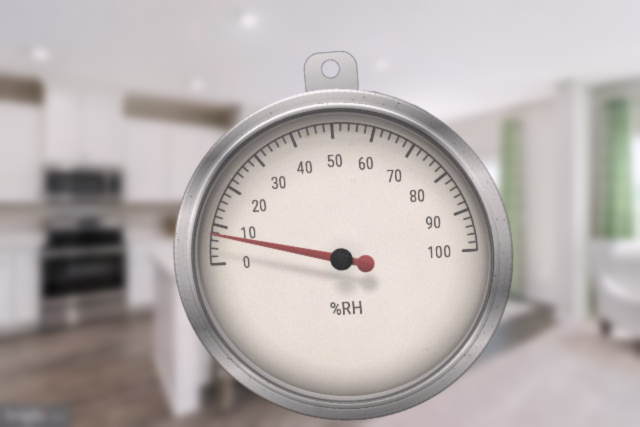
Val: 8
